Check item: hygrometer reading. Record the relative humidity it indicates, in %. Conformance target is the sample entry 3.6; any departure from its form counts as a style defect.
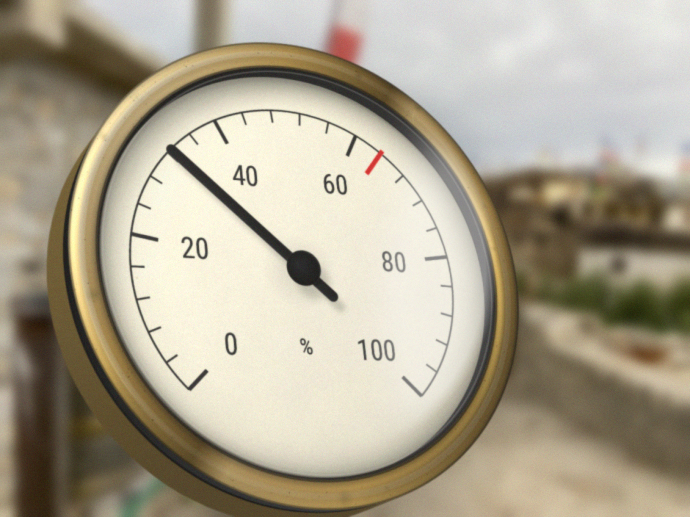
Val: 32
